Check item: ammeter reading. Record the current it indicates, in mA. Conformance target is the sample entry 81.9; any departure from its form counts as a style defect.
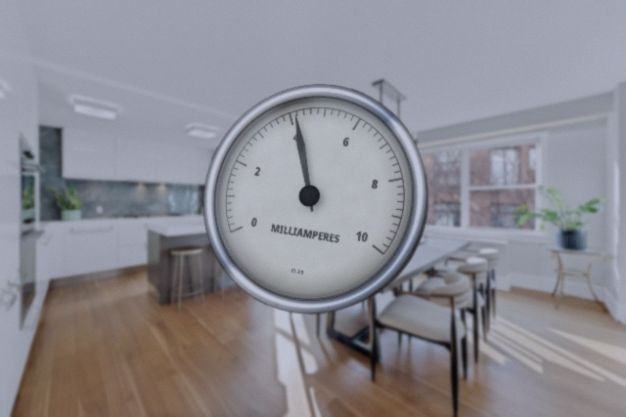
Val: 4.2
